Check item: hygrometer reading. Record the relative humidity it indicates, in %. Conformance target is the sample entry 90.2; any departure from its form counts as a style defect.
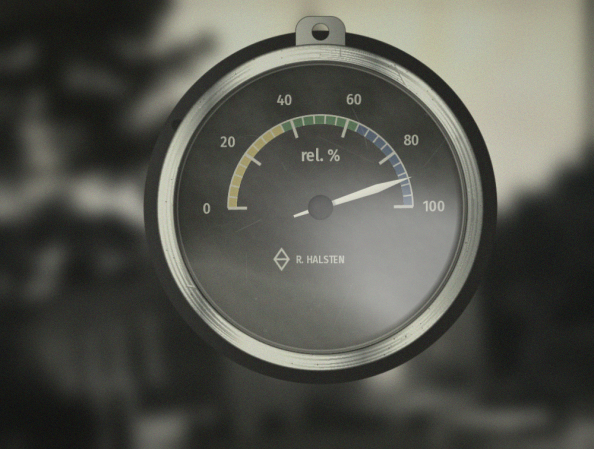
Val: 90
